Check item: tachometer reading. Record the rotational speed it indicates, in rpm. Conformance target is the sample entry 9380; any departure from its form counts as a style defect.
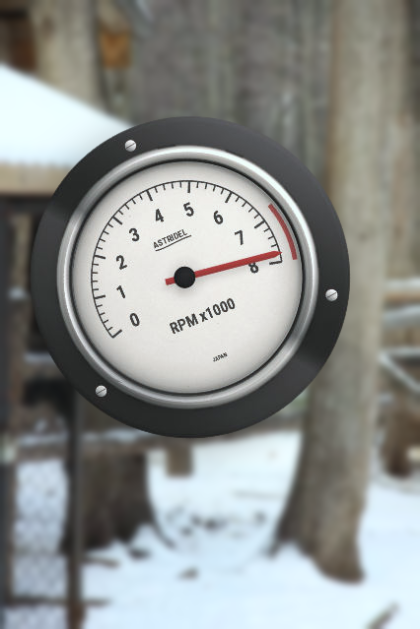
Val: 7800
